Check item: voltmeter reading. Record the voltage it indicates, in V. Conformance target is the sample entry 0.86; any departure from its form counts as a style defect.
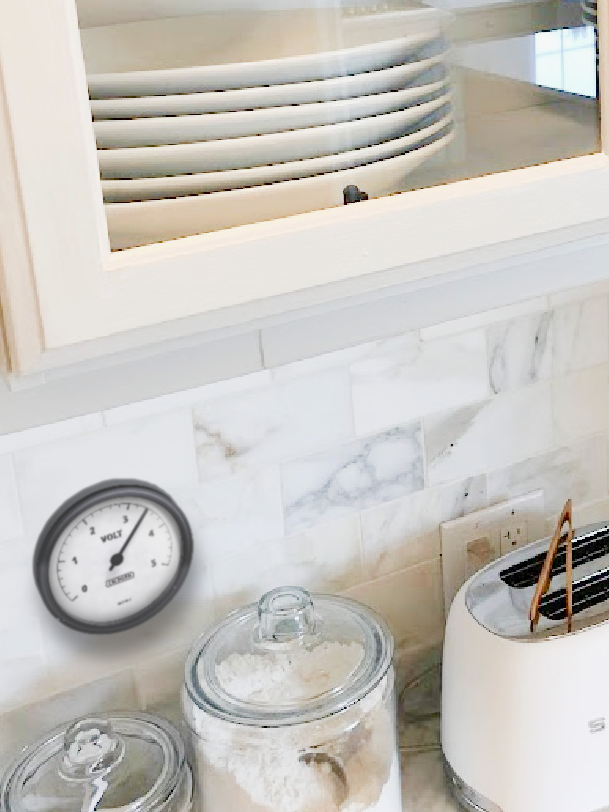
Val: 3.4
